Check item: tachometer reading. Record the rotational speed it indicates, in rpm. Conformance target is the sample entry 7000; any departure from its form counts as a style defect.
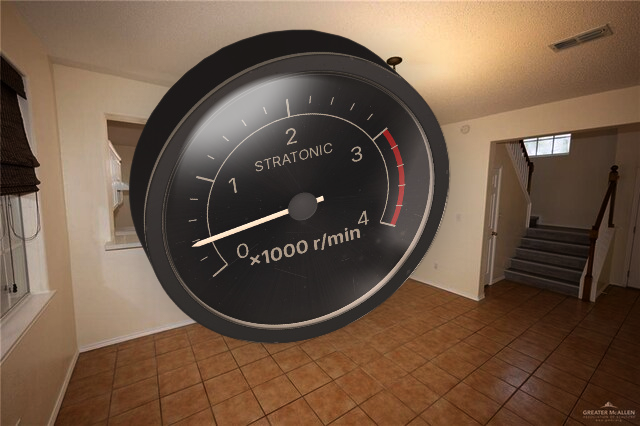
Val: 400
